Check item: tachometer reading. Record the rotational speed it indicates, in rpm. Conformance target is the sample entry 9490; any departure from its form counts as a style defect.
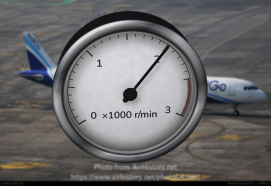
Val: 2000
